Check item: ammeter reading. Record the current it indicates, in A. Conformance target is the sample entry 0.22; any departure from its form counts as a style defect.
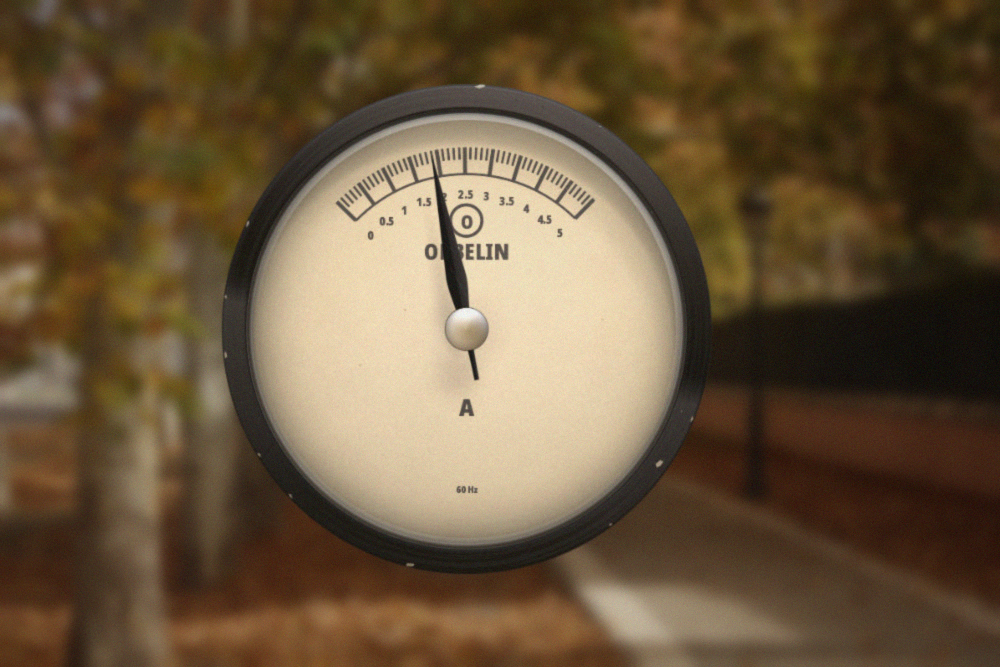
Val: 1.9
